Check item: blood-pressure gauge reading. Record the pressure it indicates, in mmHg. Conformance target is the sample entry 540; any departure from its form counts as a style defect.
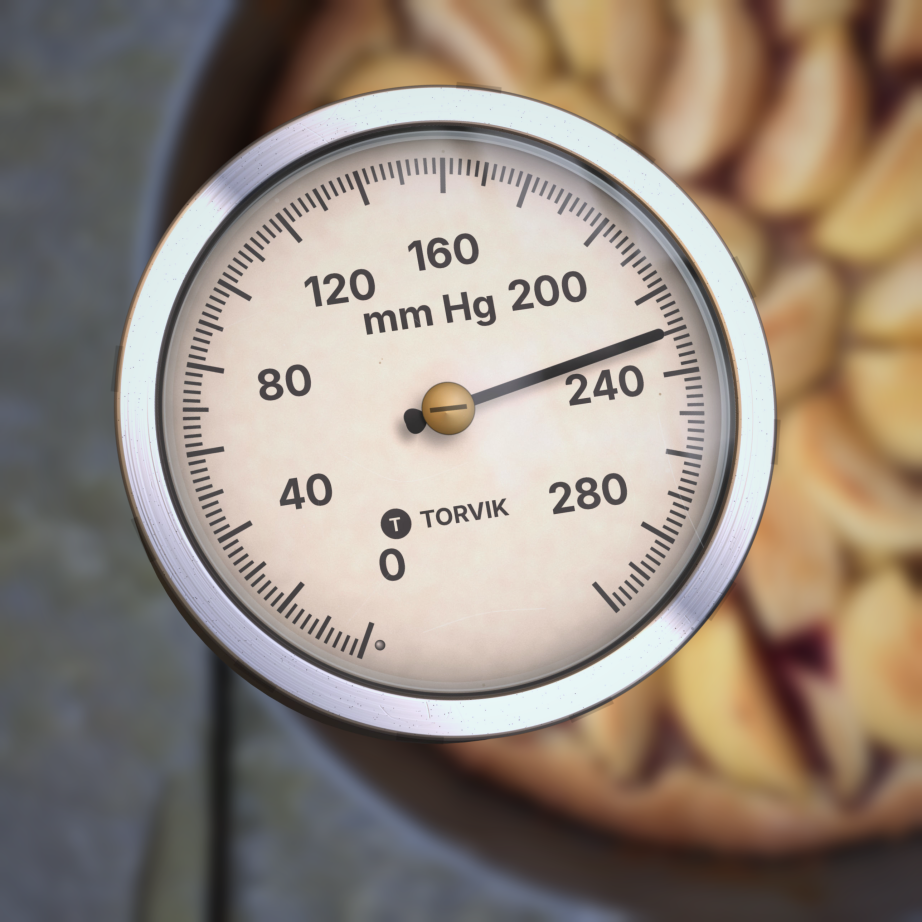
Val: 230
